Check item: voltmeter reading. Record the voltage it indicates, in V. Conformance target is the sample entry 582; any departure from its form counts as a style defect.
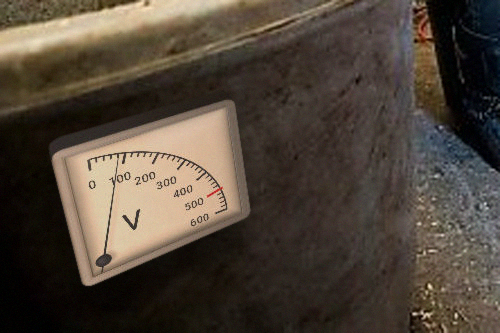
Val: 80
